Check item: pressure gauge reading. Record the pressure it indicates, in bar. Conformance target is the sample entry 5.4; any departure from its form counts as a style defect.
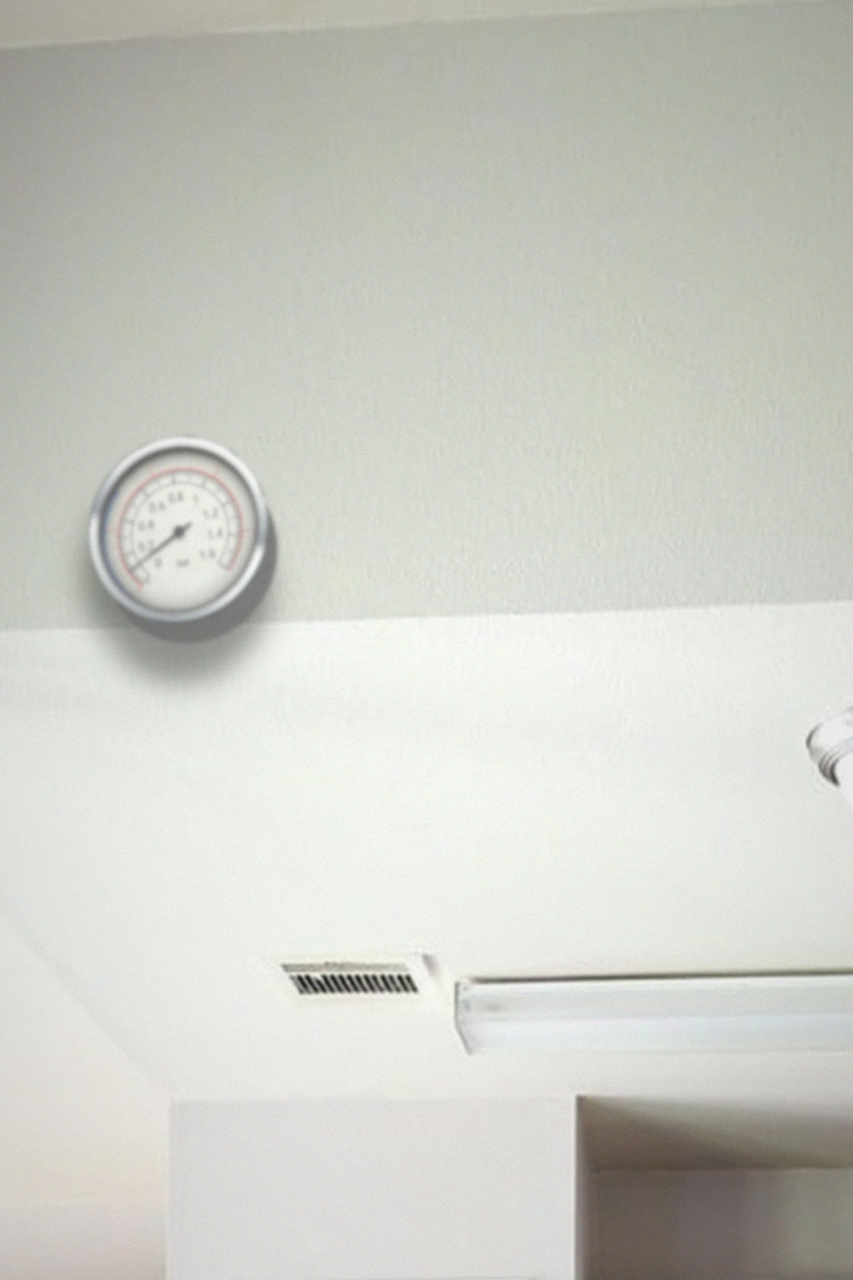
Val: 0.1
